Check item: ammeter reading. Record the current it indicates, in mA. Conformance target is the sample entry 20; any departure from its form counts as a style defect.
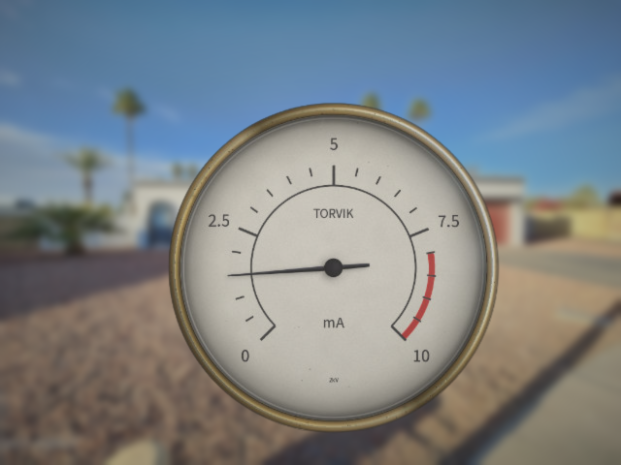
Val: 1.5
